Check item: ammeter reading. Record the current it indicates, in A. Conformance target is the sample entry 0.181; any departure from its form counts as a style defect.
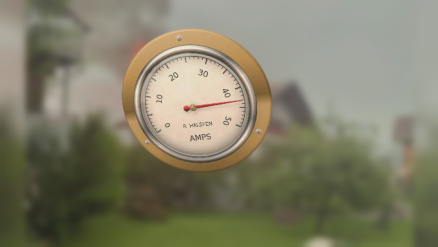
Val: 43
